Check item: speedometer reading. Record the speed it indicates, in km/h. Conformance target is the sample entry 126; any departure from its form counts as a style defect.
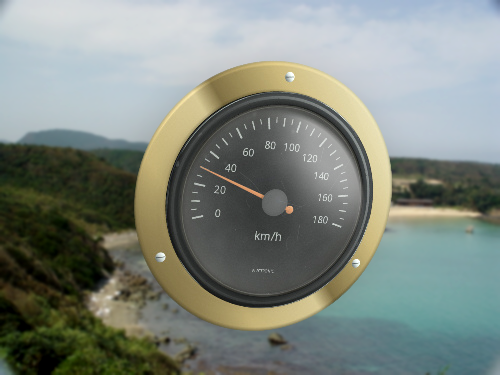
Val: 30
